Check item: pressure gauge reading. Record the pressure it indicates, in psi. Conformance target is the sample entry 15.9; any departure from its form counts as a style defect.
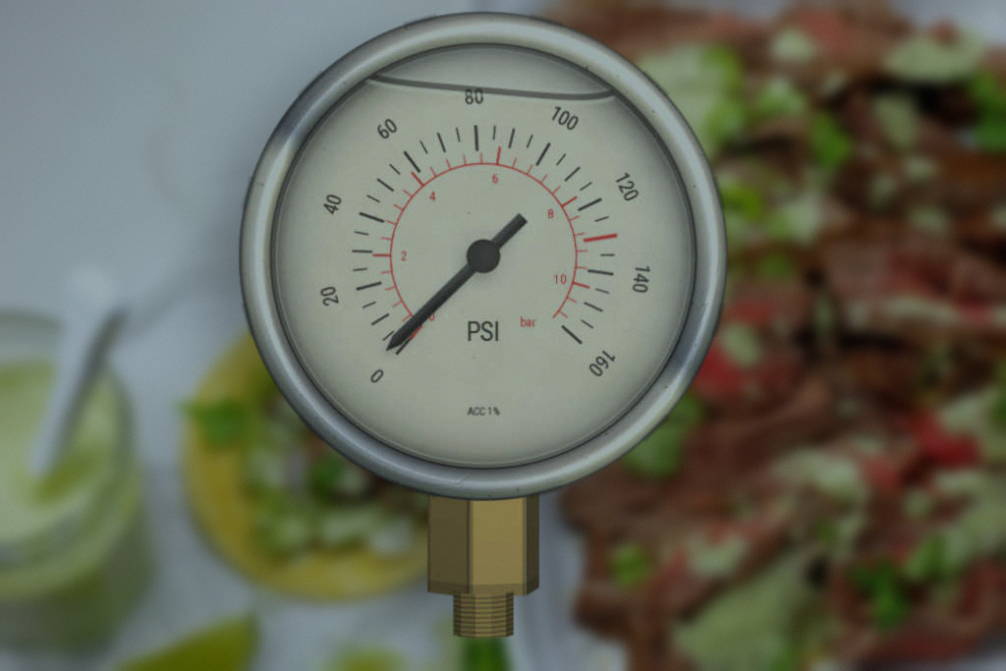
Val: 2.5
